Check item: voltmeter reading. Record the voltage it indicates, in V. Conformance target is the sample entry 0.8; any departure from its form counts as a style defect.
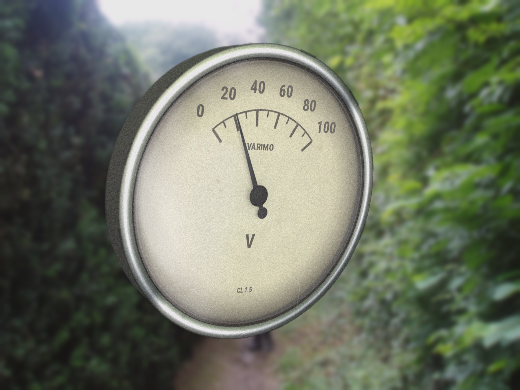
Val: 20
